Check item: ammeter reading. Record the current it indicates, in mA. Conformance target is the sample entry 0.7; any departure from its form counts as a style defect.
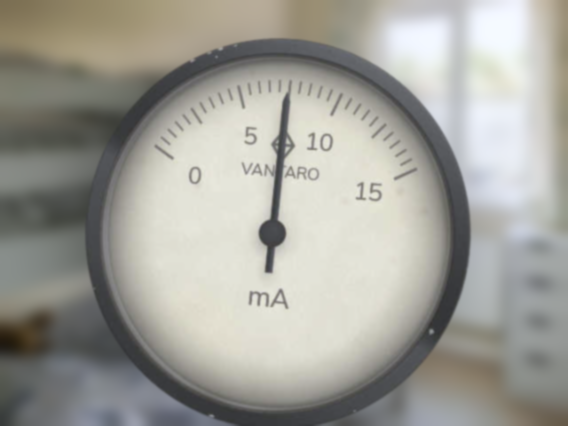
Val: 7.5
